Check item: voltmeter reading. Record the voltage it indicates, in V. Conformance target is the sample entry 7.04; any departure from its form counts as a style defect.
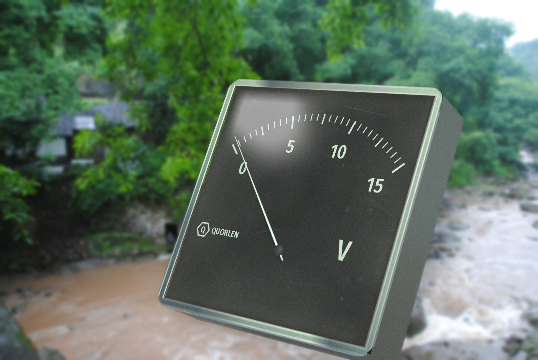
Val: 0.5
